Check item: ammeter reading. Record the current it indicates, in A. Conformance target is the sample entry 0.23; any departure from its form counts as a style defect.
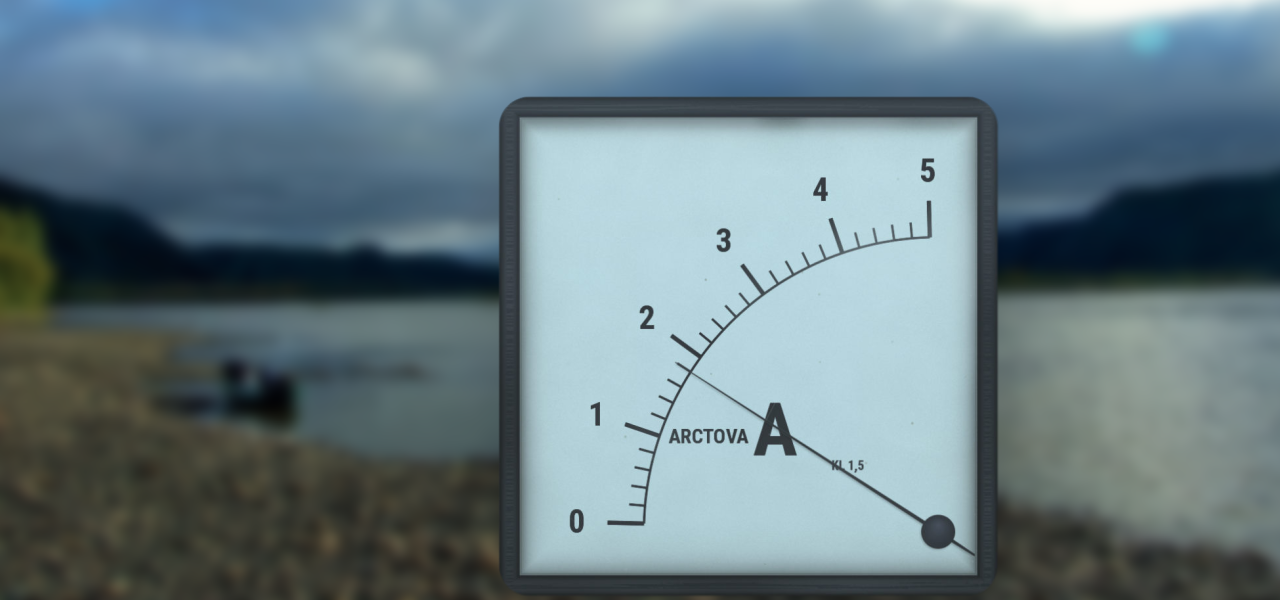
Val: 1.8
